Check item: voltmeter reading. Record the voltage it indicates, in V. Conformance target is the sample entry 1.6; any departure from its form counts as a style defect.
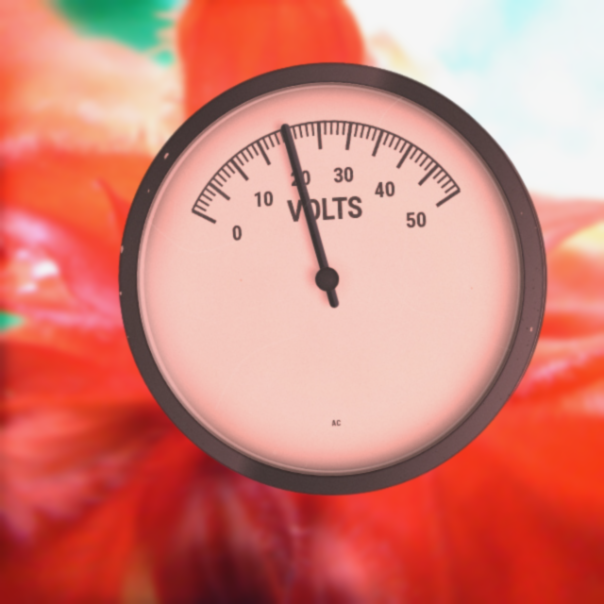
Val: 20
